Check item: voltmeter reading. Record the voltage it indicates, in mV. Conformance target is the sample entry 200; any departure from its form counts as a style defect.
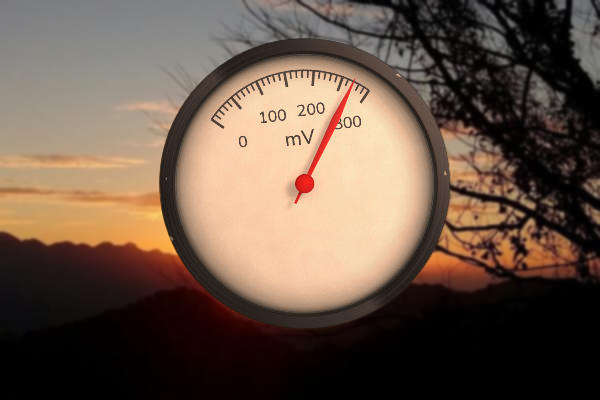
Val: 270
